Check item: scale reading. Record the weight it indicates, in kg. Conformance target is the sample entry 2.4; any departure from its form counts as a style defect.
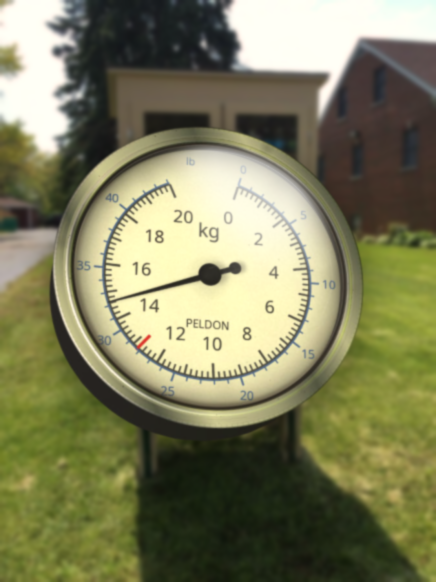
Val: 14.6
